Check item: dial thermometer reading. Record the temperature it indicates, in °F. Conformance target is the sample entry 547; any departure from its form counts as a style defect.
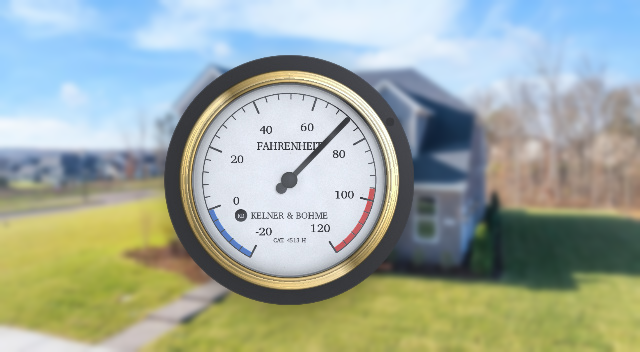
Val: 72
